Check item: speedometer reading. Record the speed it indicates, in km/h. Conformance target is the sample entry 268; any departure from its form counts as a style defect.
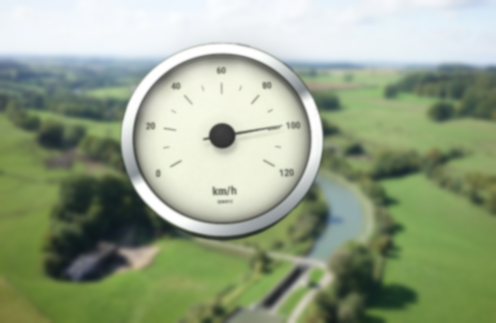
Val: 100
